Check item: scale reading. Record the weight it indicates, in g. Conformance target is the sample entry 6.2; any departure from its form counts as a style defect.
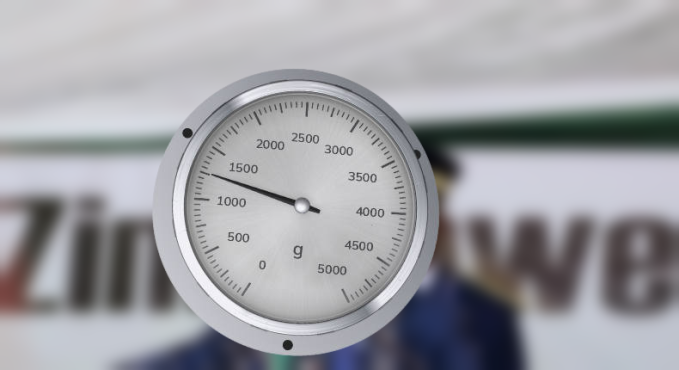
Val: 1250
